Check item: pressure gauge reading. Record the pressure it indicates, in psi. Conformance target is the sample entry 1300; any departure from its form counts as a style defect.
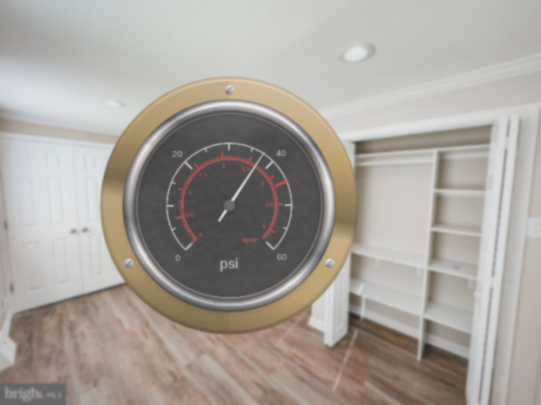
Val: 37.5
